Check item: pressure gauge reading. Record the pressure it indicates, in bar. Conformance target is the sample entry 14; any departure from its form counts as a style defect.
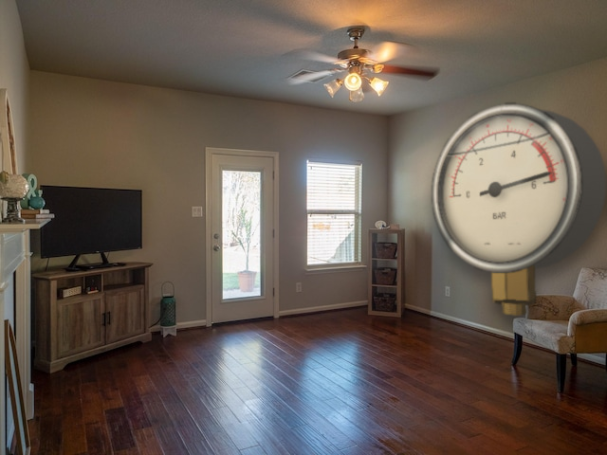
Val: 5.75
